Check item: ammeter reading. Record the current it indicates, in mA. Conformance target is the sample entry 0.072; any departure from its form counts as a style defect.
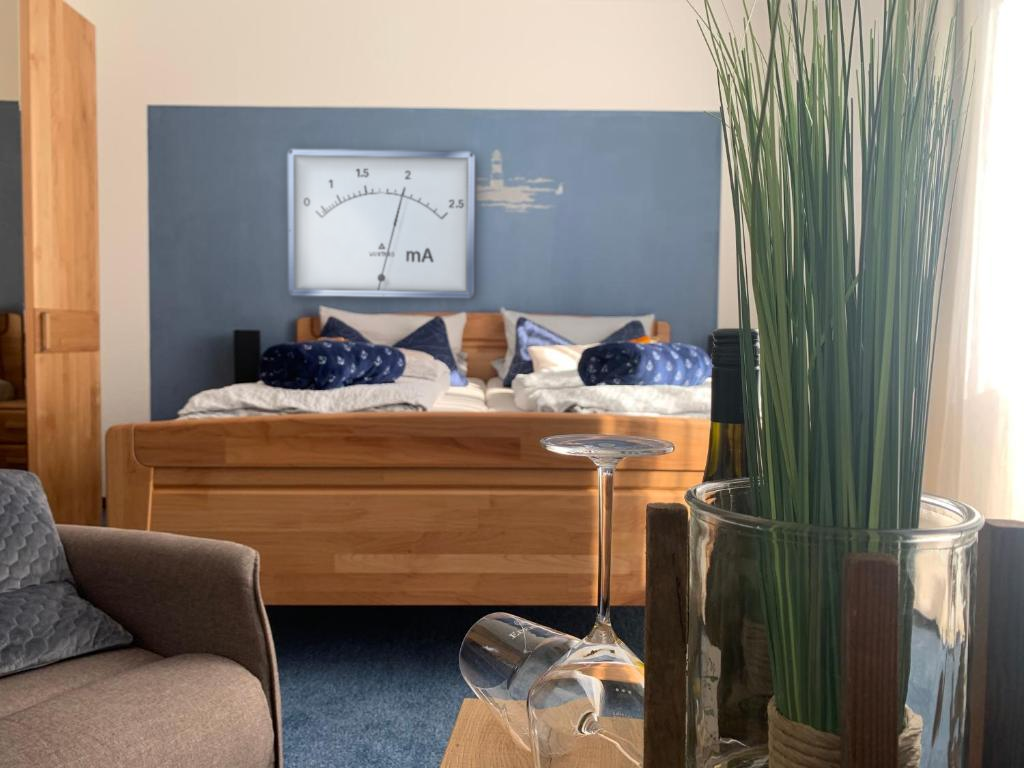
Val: 2
